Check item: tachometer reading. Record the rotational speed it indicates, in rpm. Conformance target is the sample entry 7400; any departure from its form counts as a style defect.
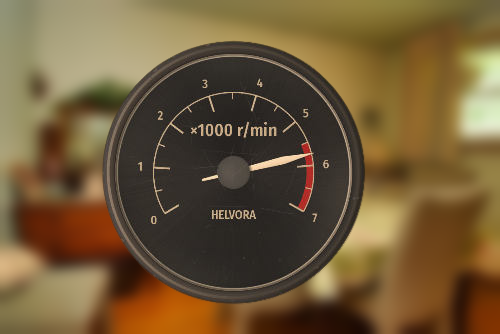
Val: 5750
